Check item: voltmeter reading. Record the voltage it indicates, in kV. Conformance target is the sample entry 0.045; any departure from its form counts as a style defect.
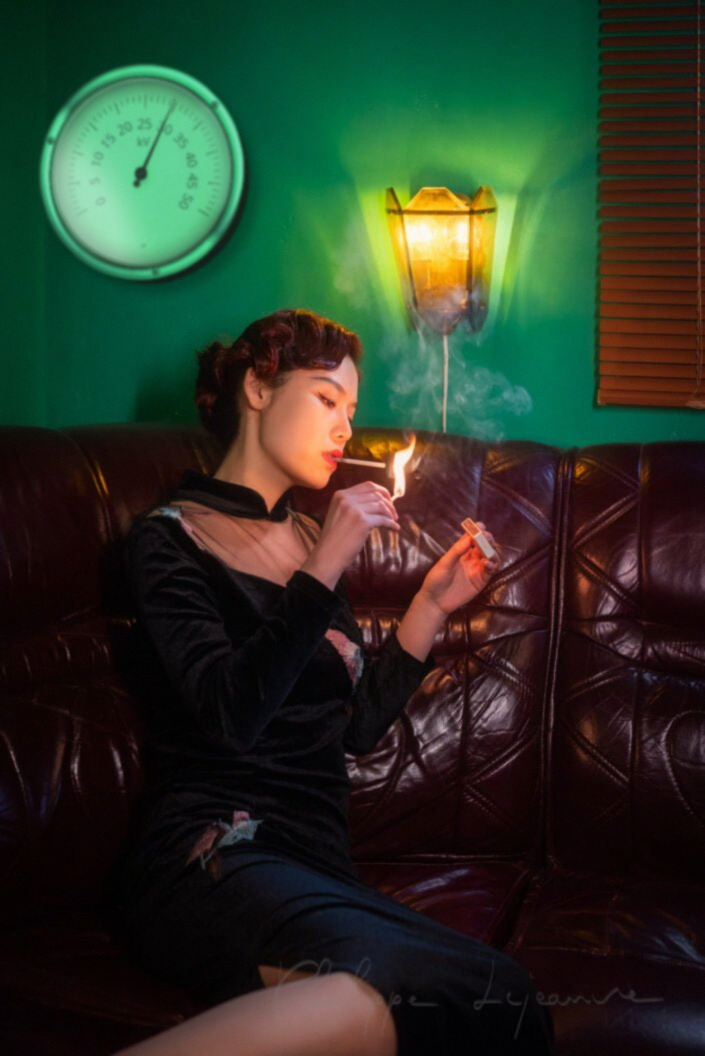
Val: 30
